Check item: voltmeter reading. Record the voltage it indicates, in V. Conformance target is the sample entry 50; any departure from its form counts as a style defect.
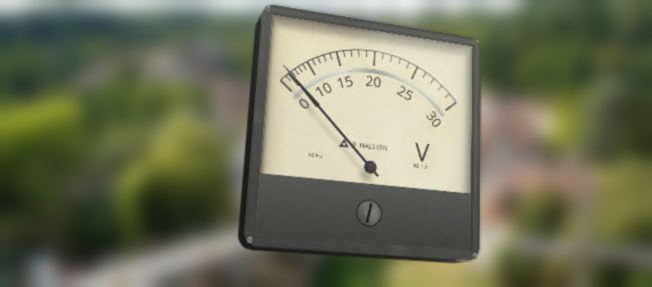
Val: 5
